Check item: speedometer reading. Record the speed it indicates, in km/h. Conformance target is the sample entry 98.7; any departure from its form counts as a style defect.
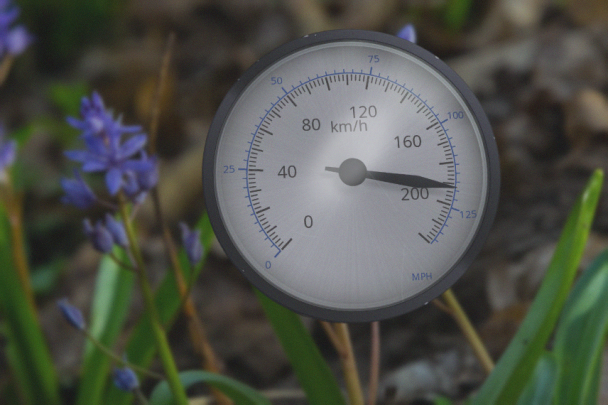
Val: 192
